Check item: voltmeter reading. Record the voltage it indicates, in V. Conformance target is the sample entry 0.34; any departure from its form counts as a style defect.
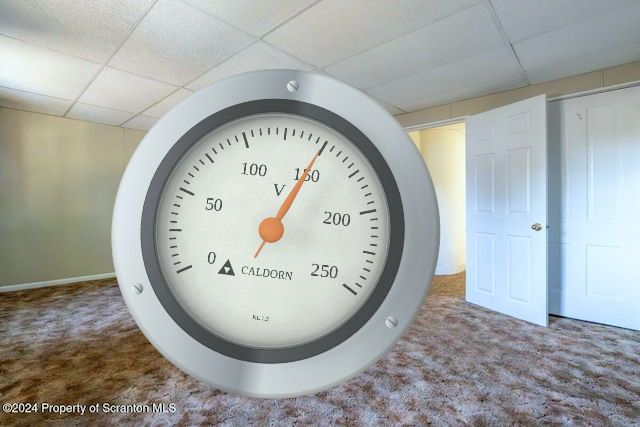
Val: 150
